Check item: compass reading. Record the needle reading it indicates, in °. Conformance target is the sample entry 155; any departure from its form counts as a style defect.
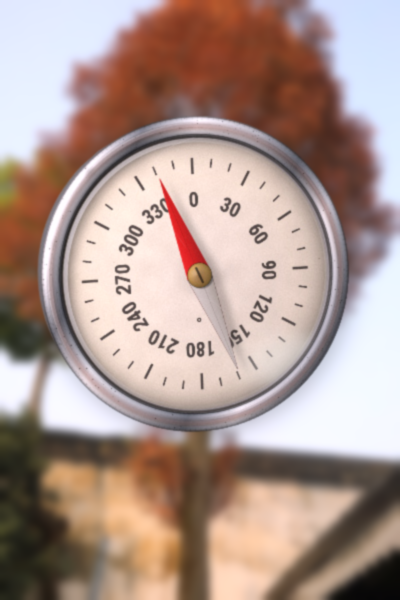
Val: 340
